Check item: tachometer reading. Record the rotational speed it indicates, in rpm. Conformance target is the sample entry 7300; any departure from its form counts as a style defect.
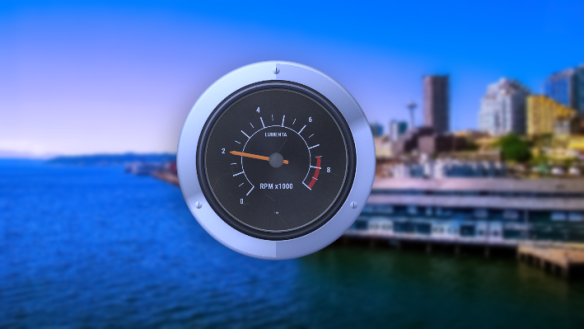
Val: 2000
